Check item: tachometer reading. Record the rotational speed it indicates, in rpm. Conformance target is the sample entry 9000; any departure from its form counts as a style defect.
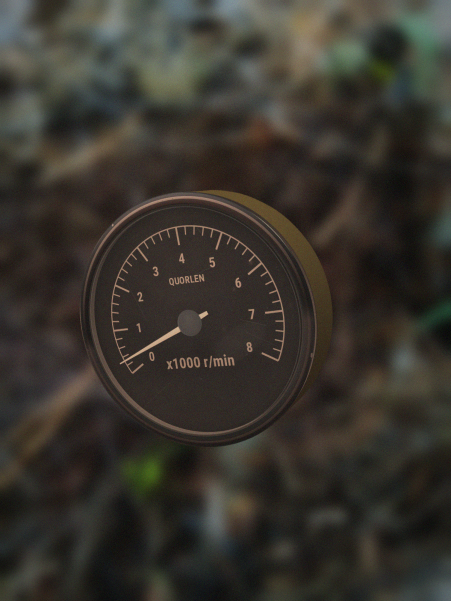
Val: 300
